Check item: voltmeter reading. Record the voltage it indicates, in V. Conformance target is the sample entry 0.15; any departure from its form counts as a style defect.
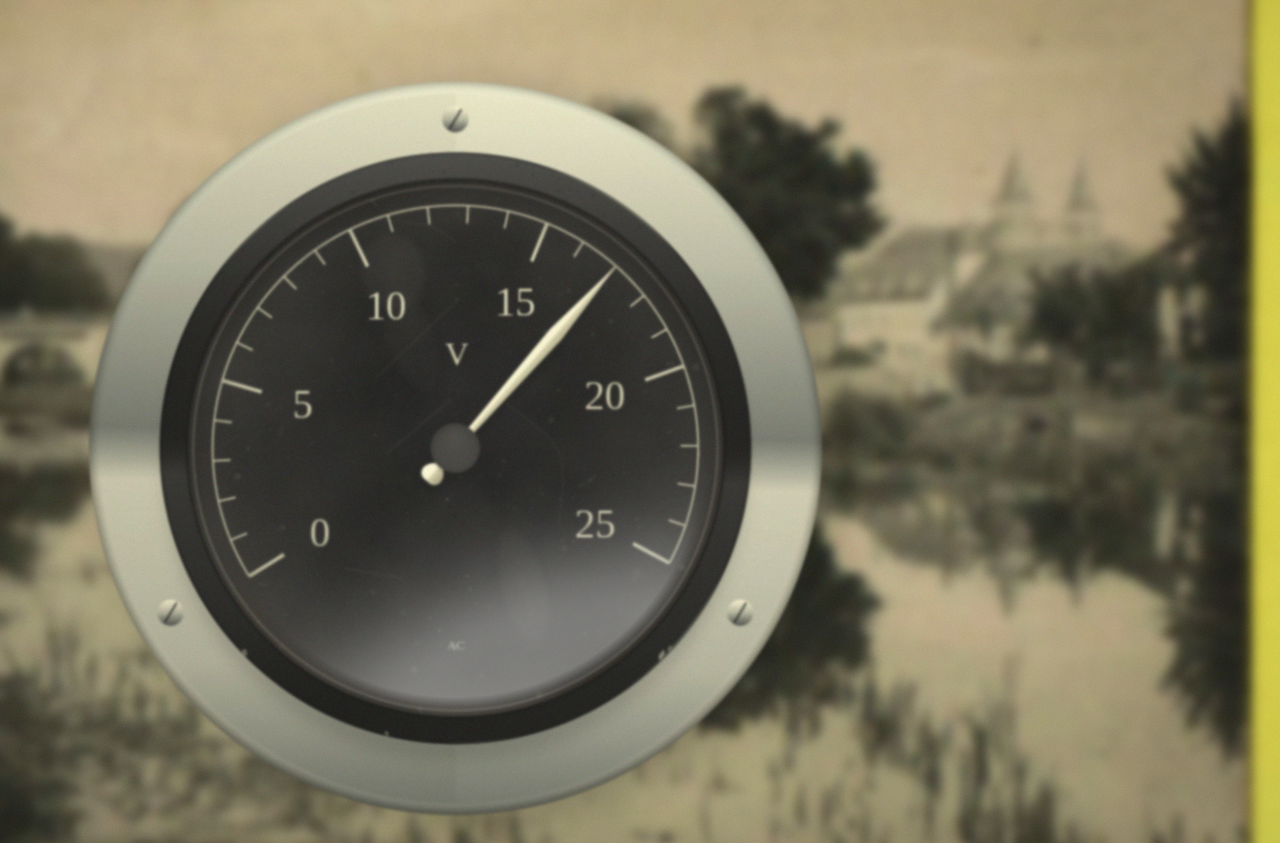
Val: 17
